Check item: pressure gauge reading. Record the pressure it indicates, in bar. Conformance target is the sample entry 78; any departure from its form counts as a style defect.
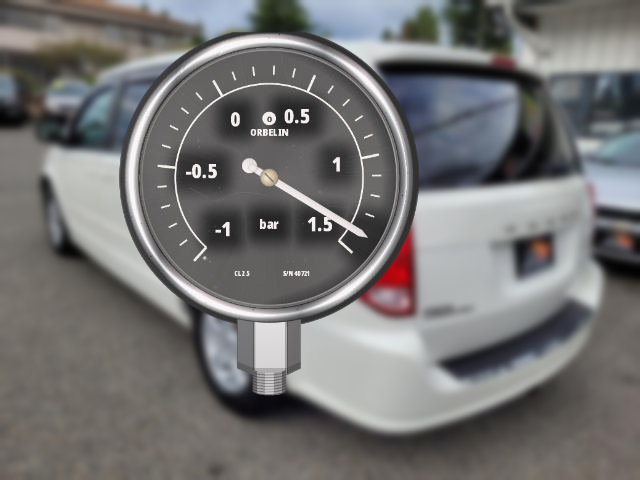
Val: 1.4
